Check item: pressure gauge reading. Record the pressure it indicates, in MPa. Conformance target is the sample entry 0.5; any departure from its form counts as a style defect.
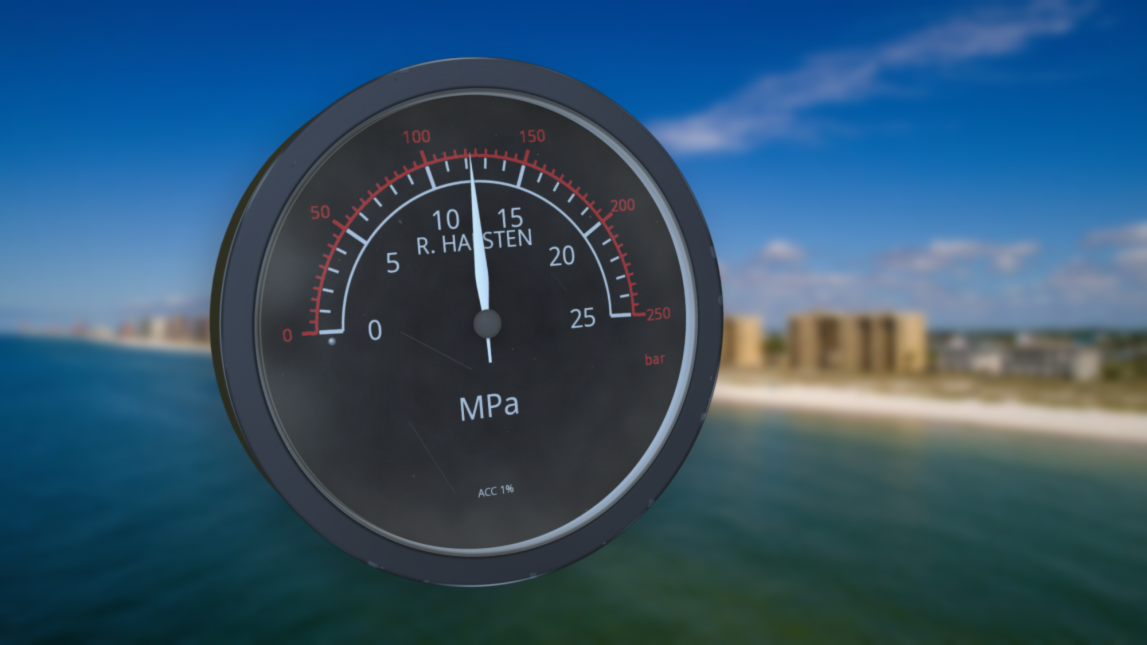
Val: 12
